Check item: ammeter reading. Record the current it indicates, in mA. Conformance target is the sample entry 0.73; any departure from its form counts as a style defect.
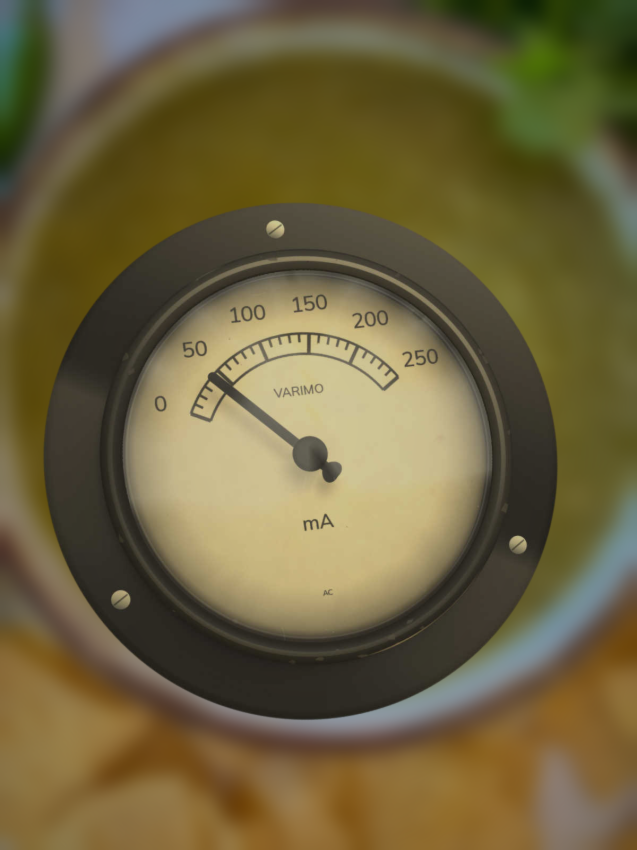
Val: 40
